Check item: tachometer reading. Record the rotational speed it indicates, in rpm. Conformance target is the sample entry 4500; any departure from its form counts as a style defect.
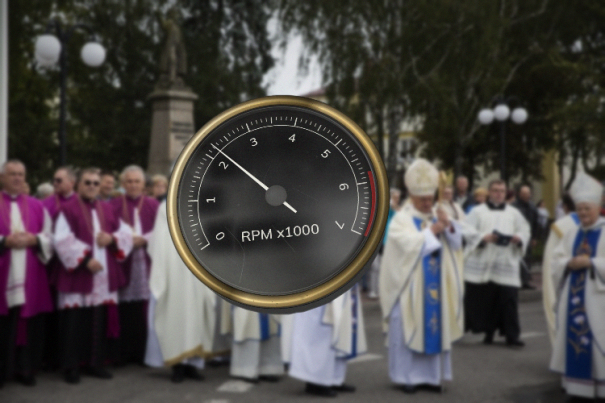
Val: 2200
